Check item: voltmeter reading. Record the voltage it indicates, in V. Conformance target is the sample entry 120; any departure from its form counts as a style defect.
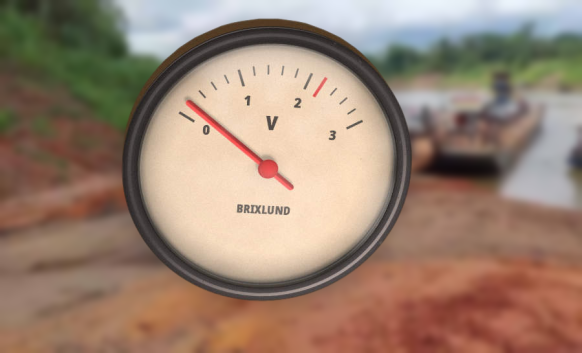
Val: 0.2
